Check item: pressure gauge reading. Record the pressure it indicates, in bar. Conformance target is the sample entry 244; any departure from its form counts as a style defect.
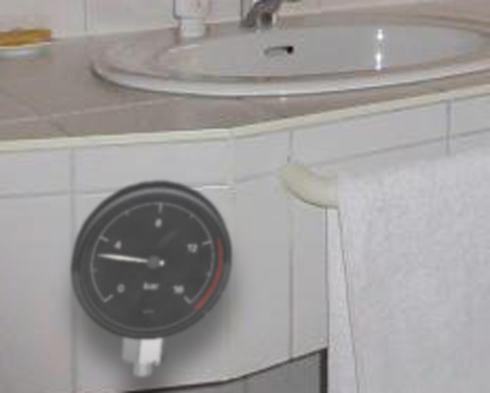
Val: 3
